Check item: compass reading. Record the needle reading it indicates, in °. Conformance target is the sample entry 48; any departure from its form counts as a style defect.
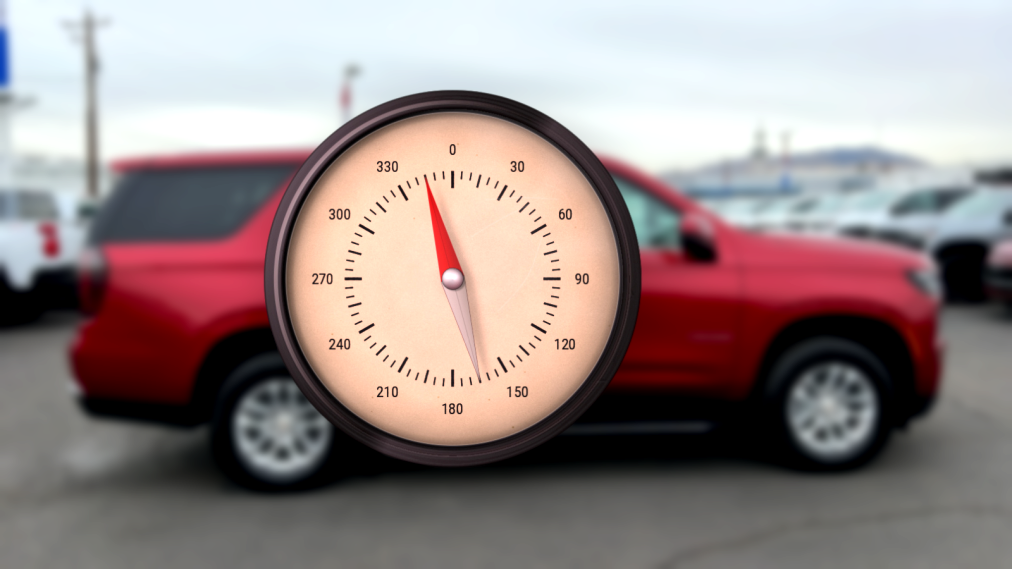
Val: 345
